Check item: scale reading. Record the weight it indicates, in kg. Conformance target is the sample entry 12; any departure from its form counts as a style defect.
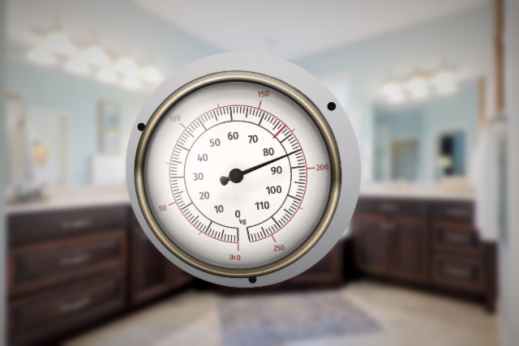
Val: 85
